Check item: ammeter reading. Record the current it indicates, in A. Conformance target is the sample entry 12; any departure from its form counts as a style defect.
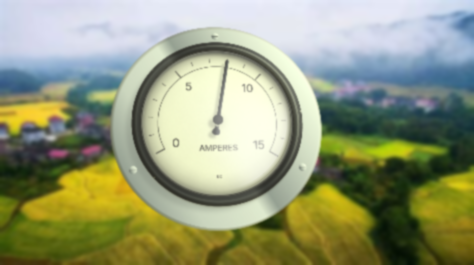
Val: 8
